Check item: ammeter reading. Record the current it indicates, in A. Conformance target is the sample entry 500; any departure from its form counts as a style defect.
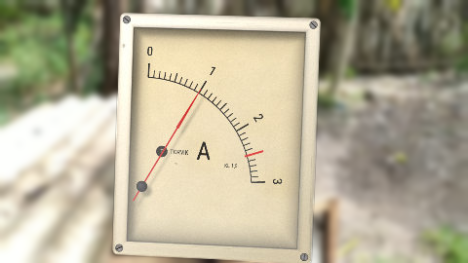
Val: 1
